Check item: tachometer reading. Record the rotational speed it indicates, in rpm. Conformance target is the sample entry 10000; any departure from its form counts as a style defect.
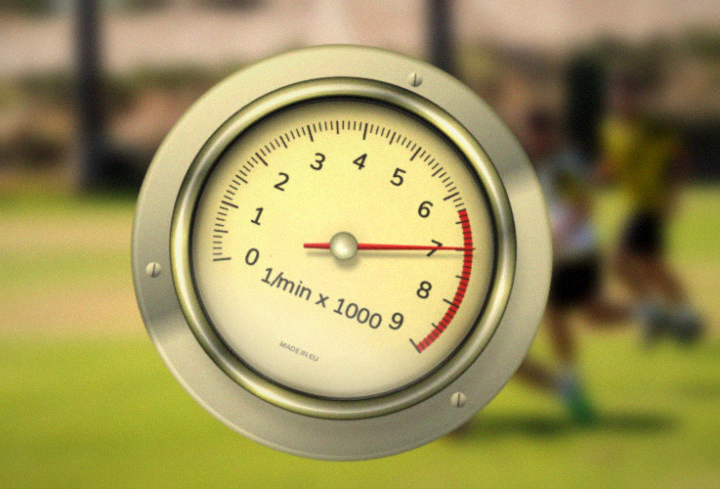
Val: 7000
